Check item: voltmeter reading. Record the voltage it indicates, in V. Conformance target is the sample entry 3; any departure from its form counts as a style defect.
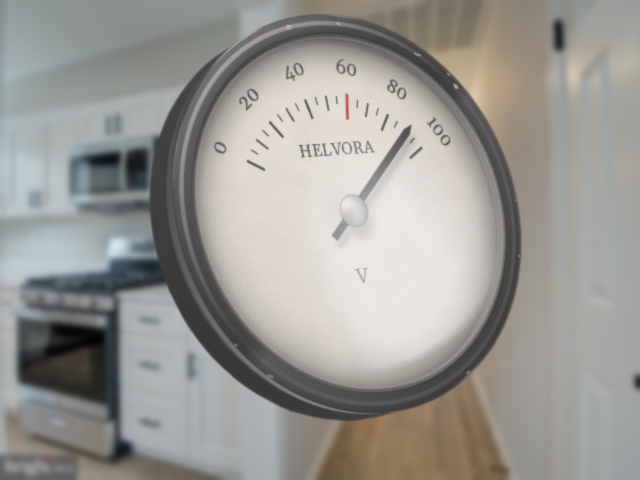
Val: 90
